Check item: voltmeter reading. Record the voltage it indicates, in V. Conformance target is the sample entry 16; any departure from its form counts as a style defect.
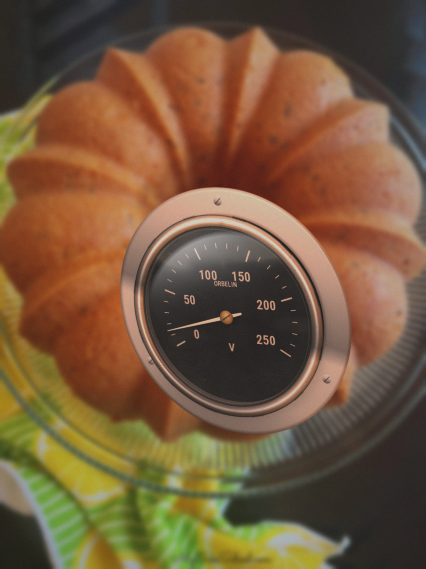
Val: 15
